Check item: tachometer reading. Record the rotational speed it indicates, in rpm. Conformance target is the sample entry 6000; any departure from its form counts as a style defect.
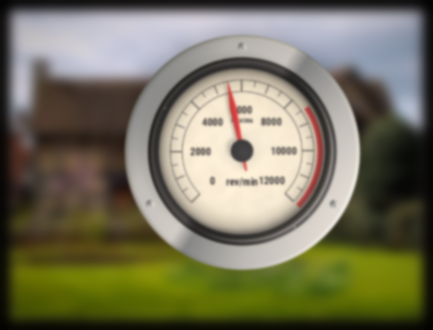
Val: 5500
